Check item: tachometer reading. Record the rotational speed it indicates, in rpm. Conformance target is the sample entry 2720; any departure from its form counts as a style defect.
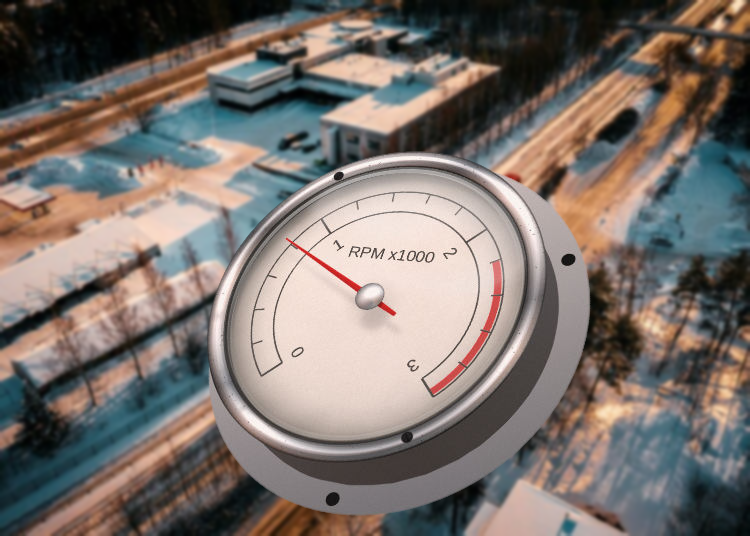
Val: 800
